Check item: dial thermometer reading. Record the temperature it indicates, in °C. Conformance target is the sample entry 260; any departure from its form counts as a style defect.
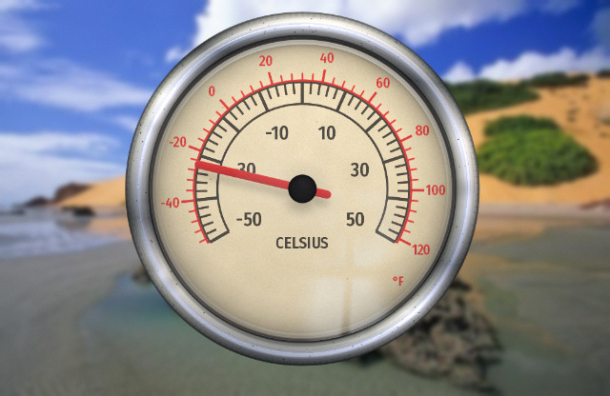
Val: -32
